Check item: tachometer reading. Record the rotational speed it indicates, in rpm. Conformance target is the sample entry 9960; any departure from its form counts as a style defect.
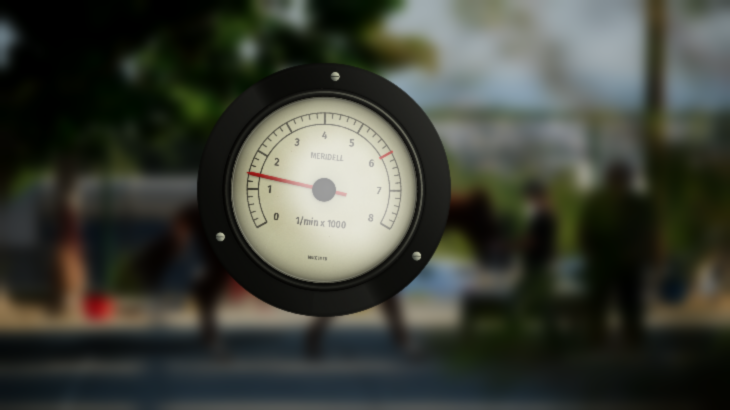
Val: 1400
